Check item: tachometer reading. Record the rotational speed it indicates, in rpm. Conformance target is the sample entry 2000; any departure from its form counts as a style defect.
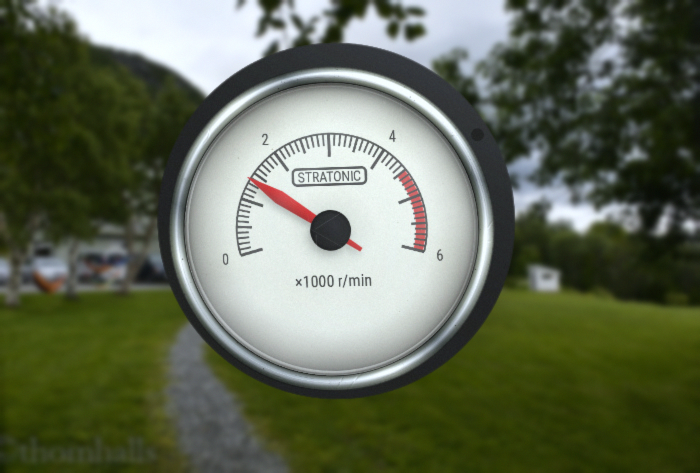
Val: 1400
